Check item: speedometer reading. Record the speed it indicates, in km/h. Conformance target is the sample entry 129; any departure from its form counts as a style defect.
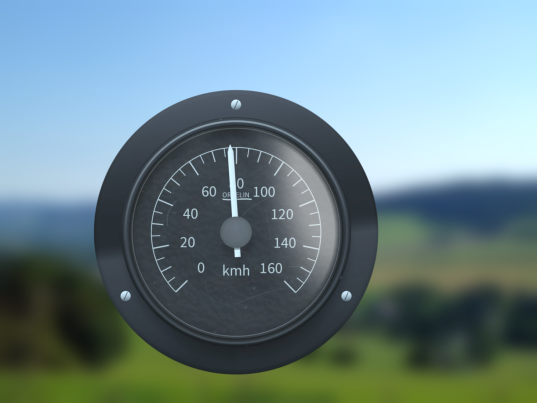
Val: 77.5
